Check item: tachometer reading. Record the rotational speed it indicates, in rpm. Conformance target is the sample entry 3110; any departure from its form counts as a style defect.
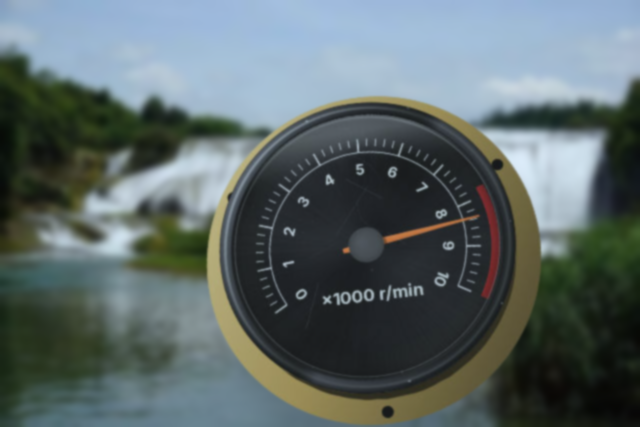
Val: 8400
